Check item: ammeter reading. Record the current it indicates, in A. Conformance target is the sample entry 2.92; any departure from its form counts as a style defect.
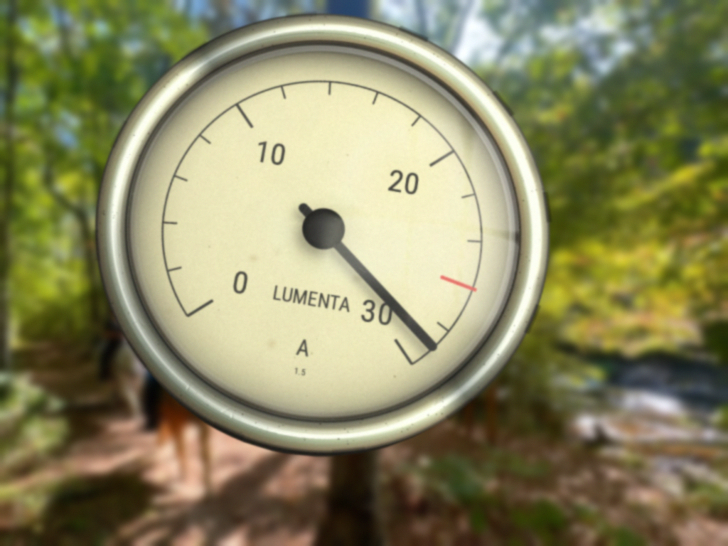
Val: 29
